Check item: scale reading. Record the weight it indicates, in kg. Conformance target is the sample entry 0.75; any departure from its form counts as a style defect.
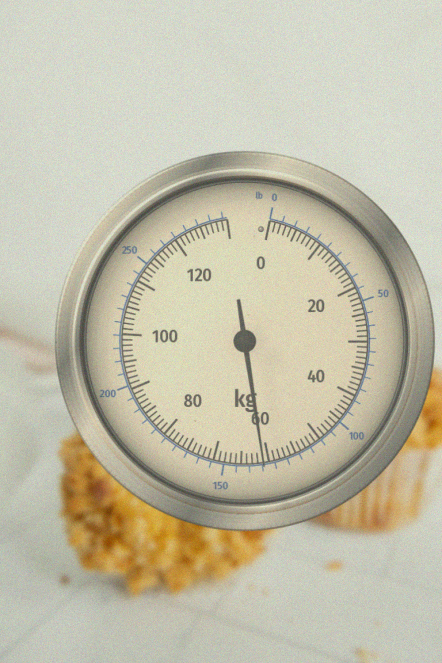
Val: 61
